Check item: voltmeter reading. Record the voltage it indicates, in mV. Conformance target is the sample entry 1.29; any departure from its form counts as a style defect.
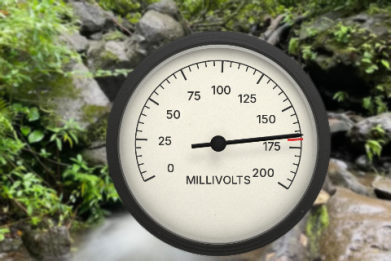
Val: 167.5
